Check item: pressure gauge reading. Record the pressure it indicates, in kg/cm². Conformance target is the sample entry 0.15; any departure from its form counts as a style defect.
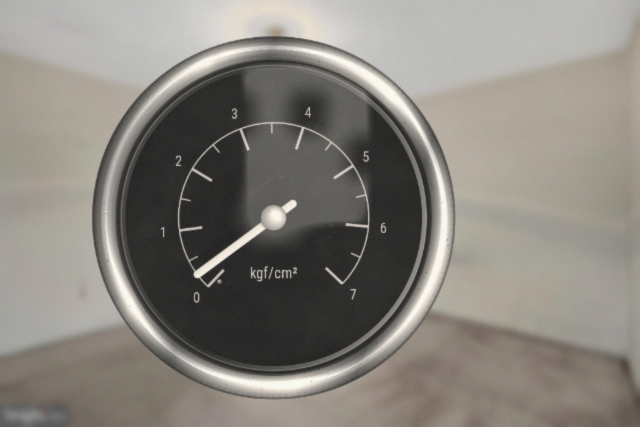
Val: 0.25
